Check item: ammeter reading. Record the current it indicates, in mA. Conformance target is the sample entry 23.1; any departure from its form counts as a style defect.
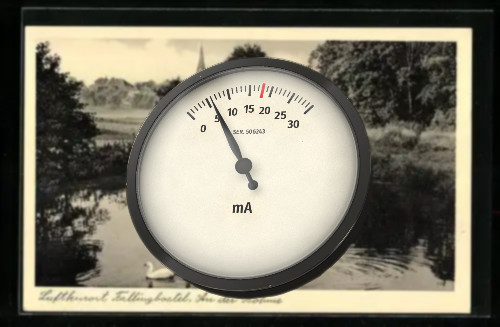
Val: 6
